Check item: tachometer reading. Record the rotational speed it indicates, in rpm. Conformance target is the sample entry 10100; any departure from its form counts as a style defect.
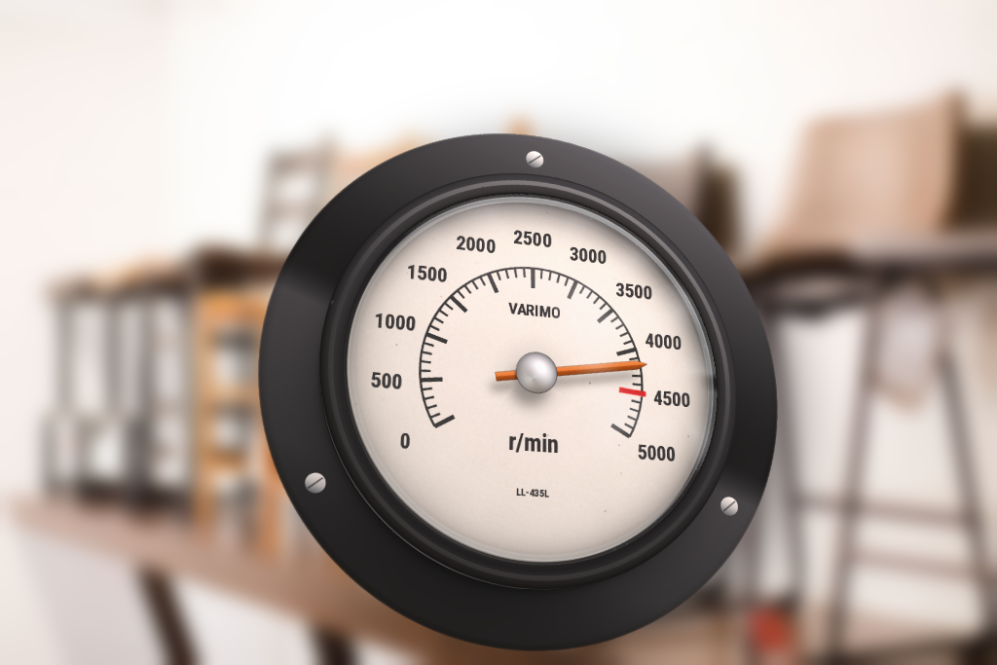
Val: 4200
